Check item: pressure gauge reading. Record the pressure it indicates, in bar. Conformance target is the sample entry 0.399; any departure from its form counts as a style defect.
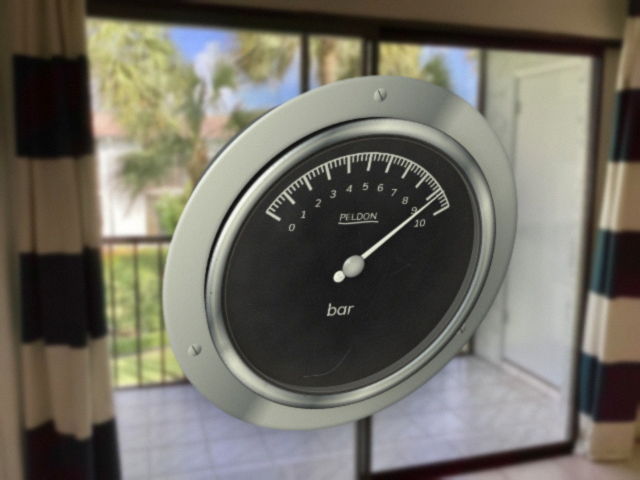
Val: 9
